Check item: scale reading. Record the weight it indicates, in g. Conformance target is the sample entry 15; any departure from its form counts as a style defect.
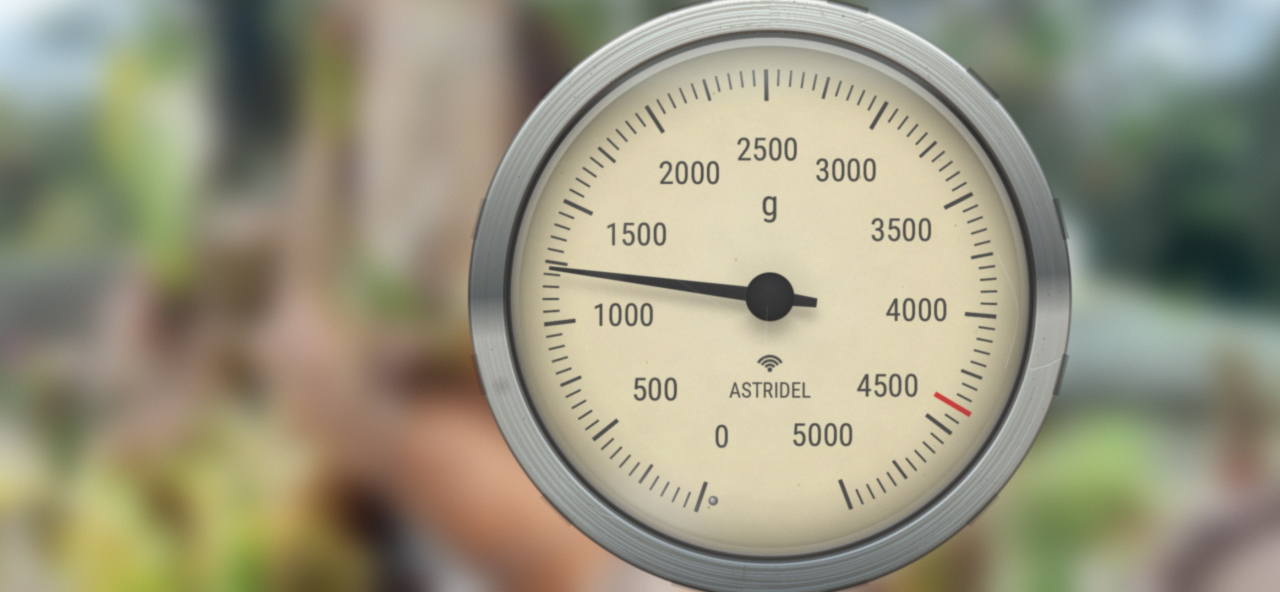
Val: 1225
